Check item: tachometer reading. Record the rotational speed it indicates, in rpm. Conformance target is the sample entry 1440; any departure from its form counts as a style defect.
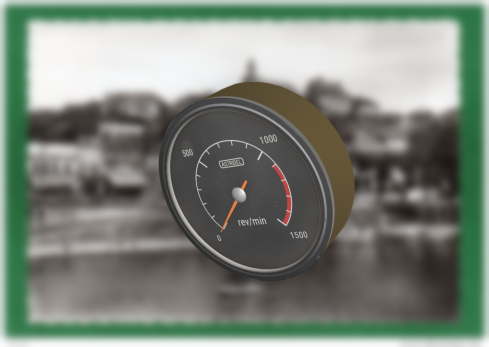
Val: 0
